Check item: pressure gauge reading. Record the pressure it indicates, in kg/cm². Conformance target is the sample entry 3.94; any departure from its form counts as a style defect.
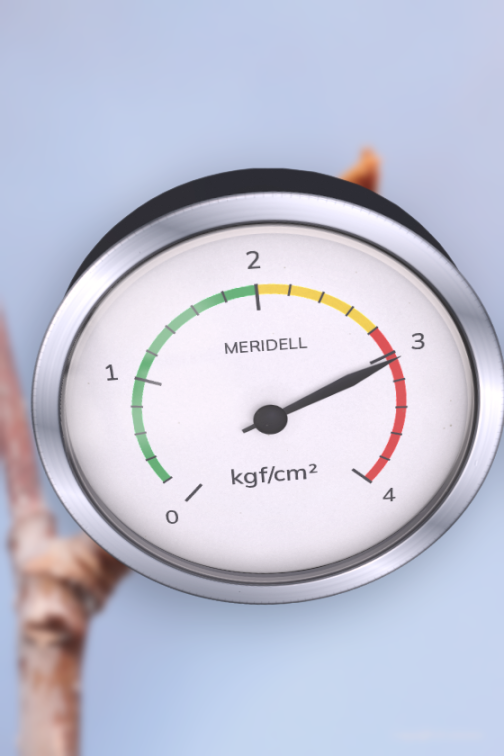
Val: 3
